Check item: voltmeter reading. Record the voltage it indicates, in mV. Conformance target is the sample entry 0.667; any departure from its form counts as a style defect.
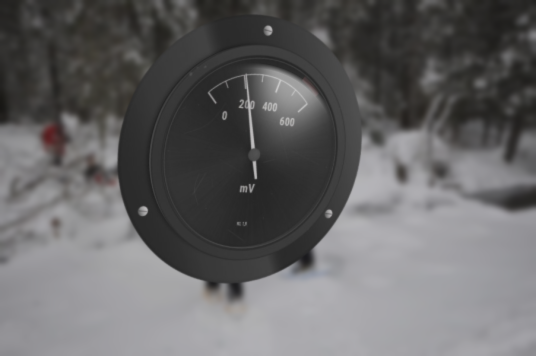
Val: 200
